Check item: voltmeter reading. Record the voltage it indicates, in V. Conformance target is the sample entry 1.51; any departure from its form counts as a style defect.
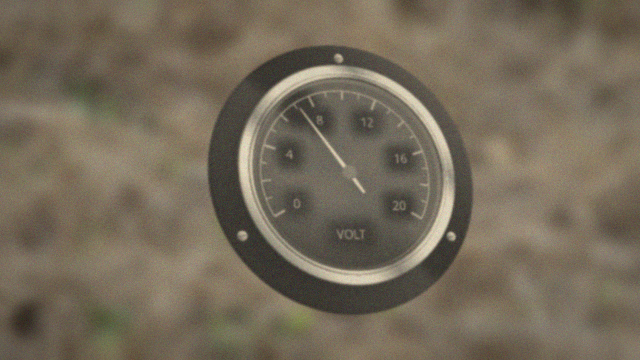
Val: 7
